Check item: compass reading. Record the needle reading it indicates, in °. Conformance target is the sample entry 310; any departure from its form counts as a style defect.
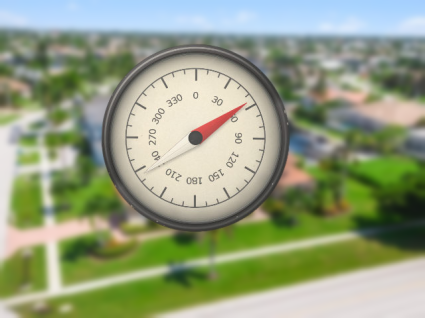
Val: 55
